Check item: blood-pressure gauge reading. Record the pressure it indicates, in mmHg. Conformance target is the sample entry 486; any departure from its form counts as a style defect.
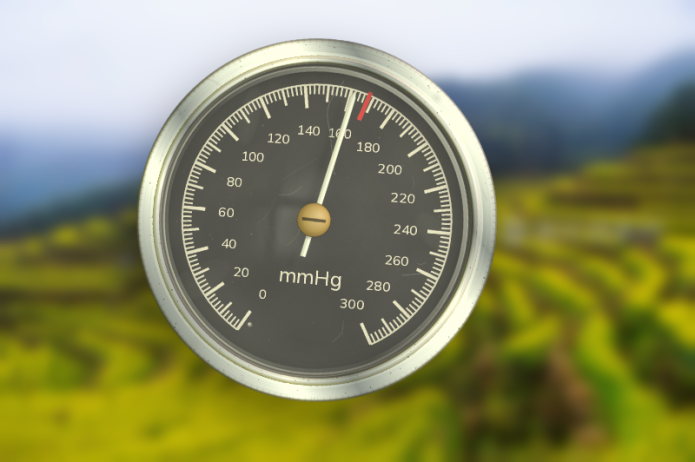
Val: 162
